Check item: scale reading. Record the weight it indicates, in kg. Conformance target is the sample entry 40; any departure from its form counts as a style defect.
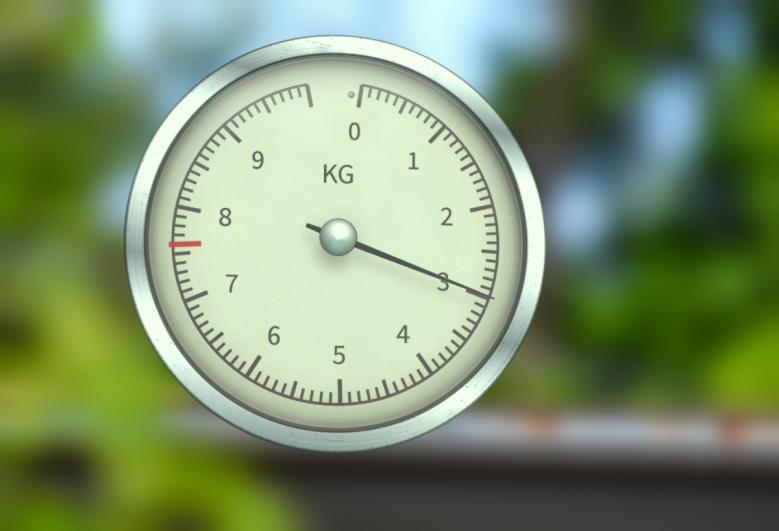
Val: 3
